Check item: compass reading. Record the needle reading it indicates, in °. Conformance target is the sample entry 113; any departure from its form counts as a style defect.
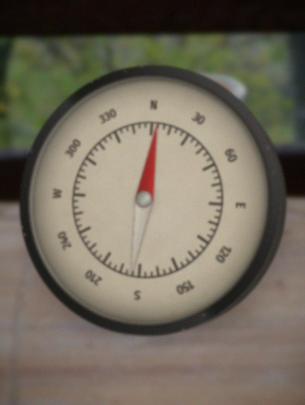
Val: 5
